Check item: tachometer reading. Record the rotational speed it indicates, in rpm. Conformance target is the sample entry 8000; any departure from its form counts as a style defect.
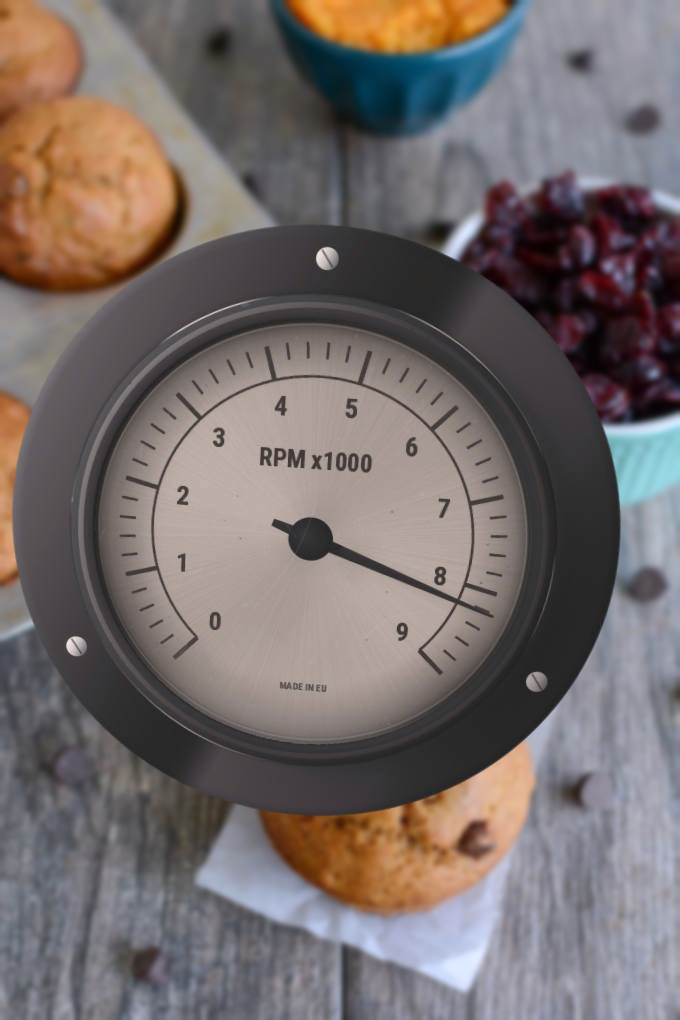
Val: 8200
